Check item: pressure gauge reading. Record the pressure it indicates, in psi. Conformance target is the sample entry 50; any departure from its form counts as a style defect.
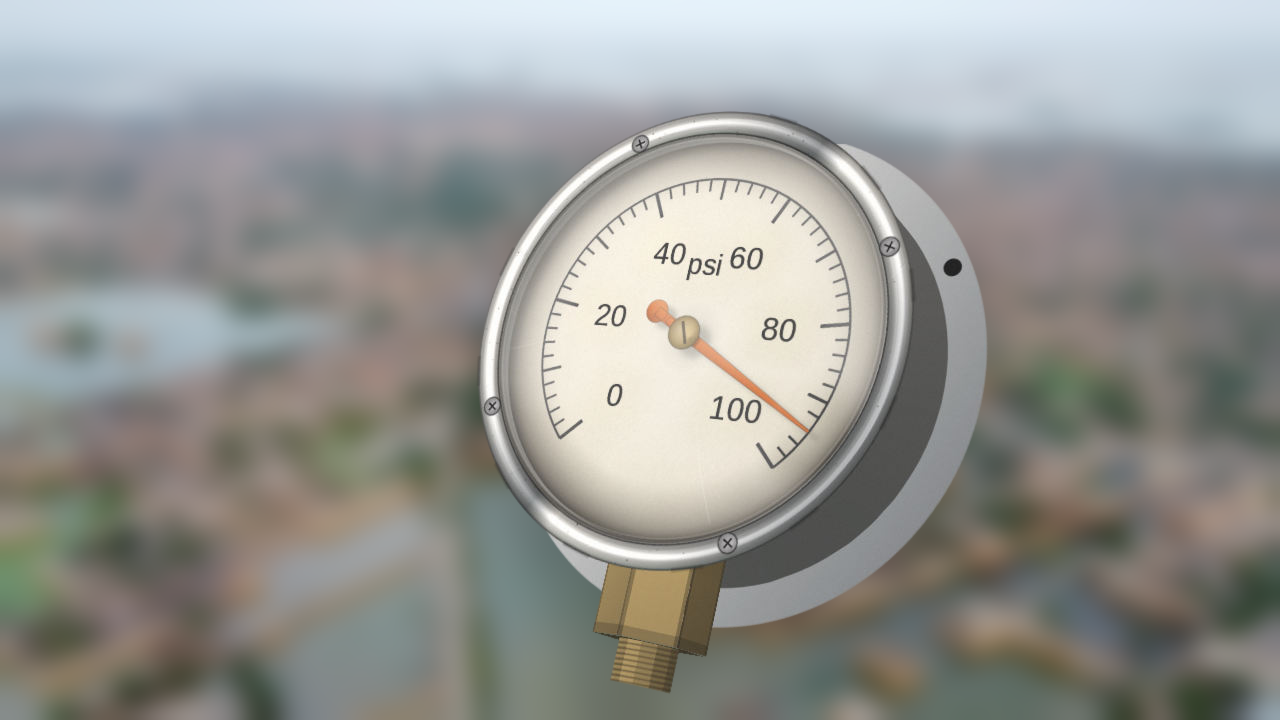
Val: 94
